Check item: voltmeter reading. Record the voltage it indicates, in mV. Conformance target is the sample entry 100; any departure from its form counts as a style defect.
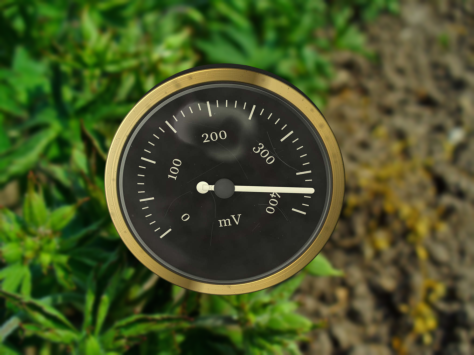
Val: 370
